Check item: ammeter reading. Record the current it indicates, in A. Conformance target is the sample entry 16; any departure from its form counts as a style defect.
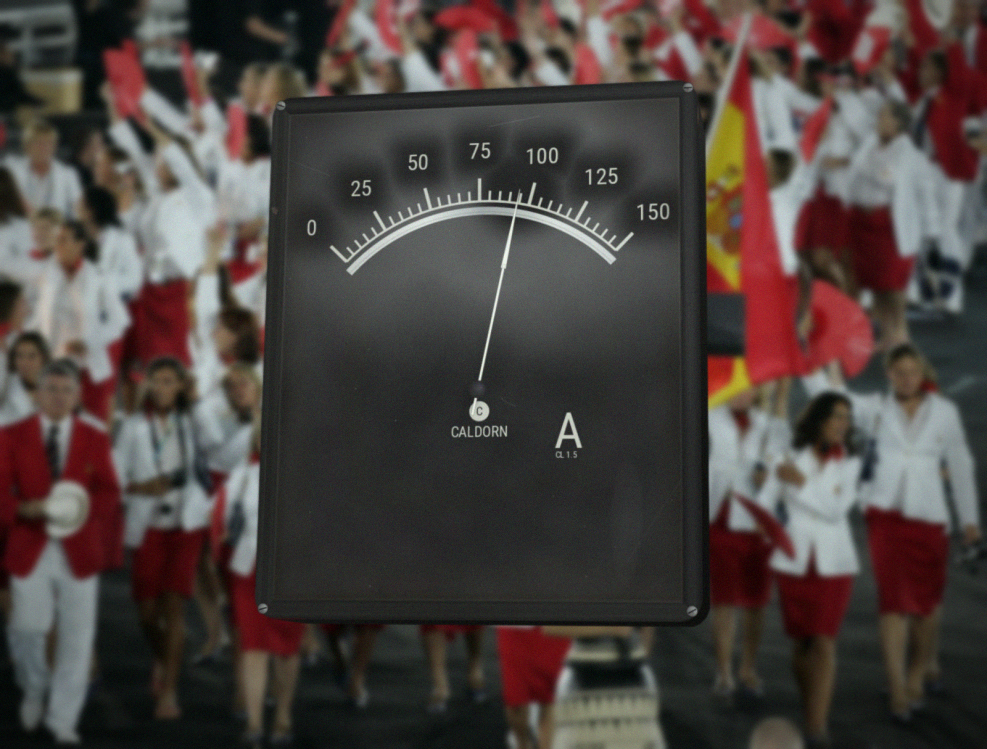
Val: 95
